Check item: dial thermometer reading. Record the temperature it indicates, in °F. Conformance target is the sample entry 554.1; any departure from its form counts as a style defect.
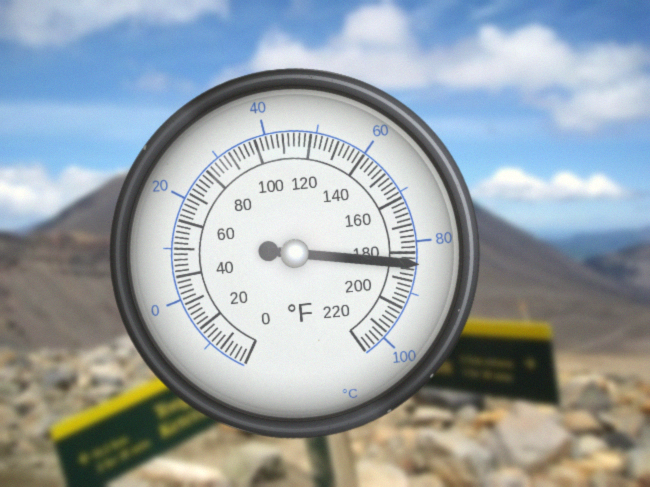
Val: 184
